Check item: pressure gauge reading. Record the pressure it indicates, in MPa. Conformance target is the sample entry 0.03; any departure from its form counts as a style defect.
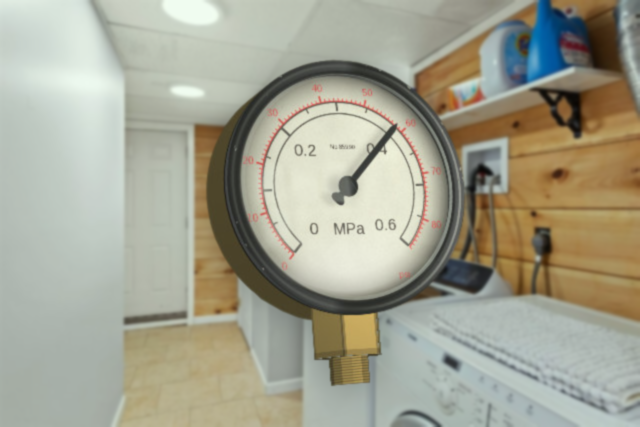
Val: 0.4
